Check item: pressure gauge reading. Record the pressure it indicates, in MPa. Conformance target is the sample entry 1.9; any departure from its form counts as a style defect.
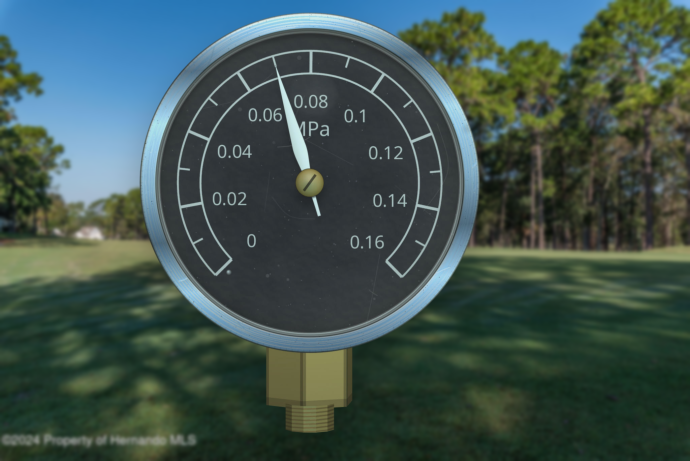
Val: 0.07
